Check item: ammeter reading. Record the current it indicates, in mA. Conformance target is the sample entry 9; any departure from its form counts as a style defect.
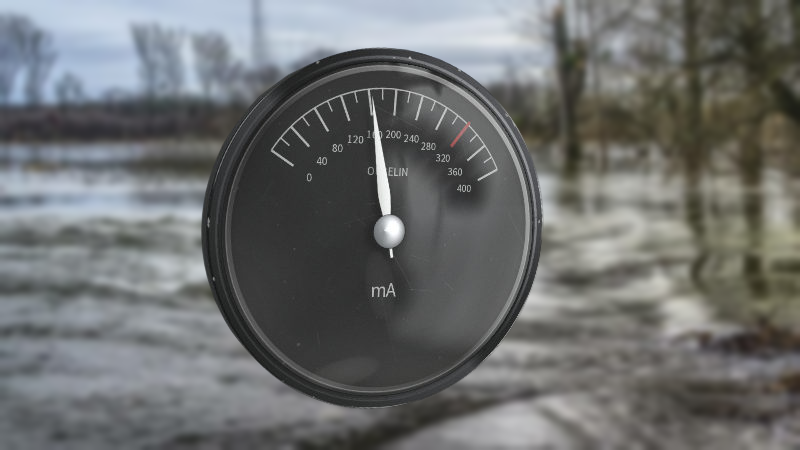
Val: 160
